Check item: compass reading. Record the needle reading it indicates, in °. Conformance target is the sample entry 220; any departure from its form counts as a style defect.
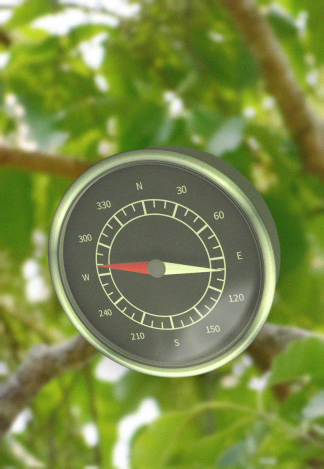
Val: 280
